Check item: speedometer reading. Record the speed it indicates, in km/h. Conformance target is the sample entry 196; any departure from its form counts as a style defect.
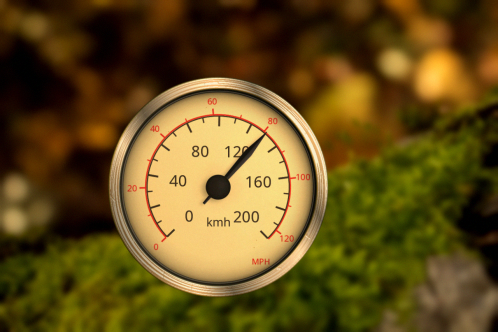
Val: 130
